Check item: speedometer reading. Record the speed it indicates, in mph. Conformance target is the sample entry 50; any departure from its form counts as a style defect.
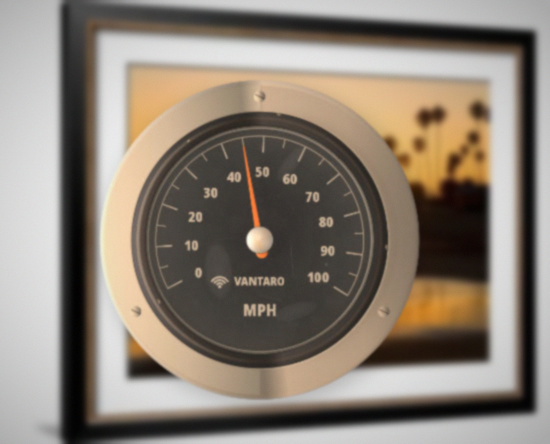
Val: 45
